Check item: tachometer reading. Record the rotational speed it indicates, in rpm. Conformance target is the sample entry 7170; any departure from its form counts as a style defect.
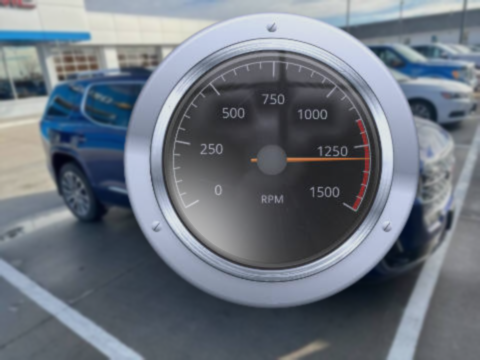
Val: 1300
